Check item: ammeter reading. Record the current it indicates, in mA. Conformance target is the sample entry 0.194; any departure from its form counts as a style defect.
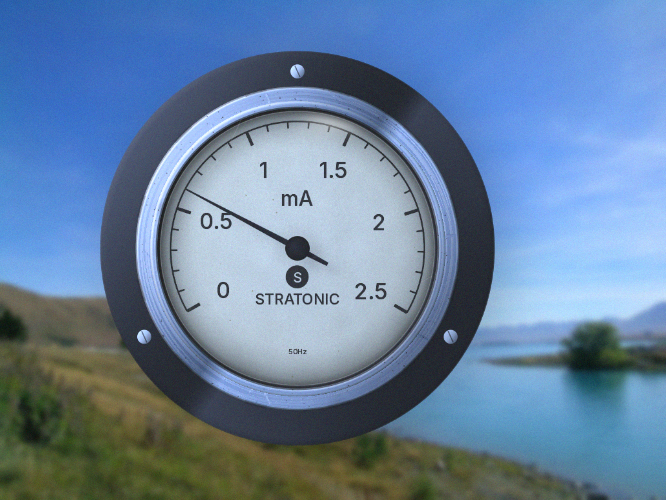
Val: 0.6
